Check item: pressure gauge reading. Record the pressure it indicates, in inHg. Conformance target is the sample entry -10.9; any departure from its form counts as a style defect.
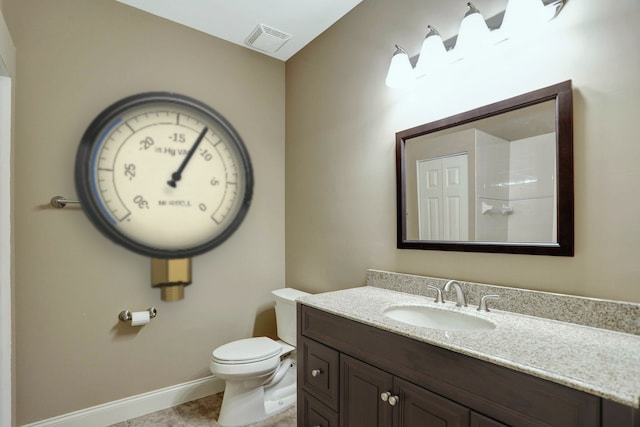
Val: -12
